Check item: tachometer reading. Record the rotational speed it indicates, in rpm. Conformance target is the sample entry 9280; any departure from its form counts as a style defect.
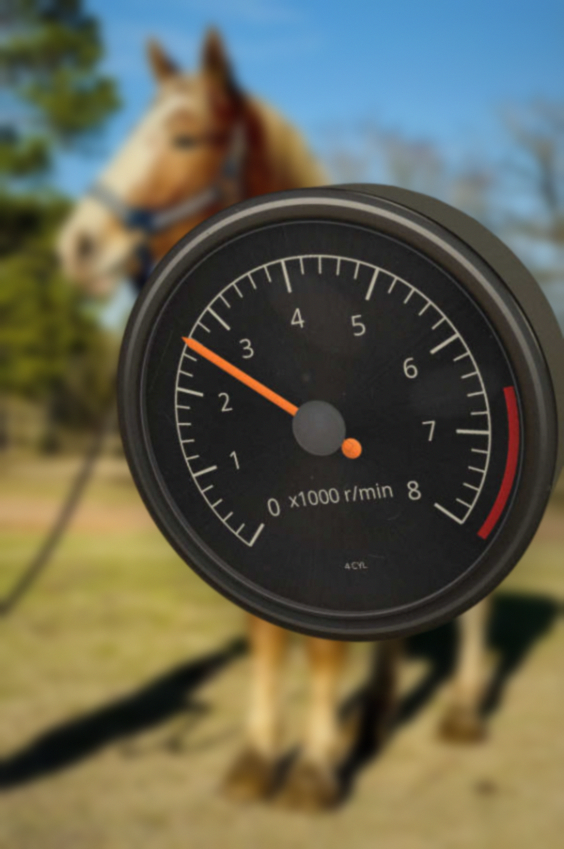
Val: 2600
